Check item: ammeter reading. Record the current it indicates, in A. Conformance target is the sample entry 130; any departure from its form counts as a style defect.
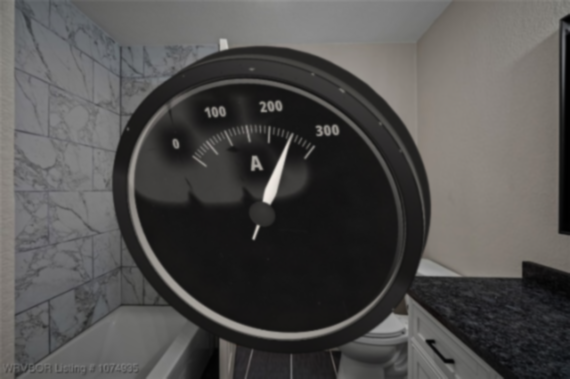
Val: 250
